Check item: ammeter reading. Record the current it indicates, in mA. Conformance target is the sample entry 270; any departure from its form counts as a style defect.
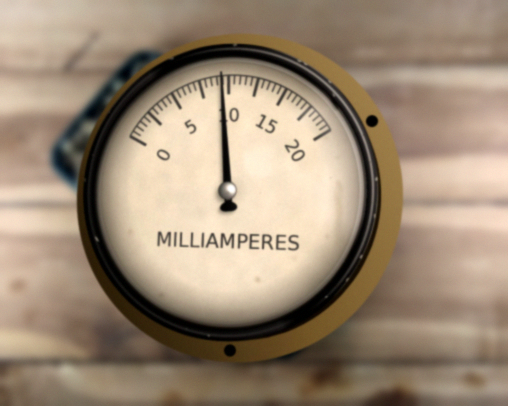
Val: 9.5
